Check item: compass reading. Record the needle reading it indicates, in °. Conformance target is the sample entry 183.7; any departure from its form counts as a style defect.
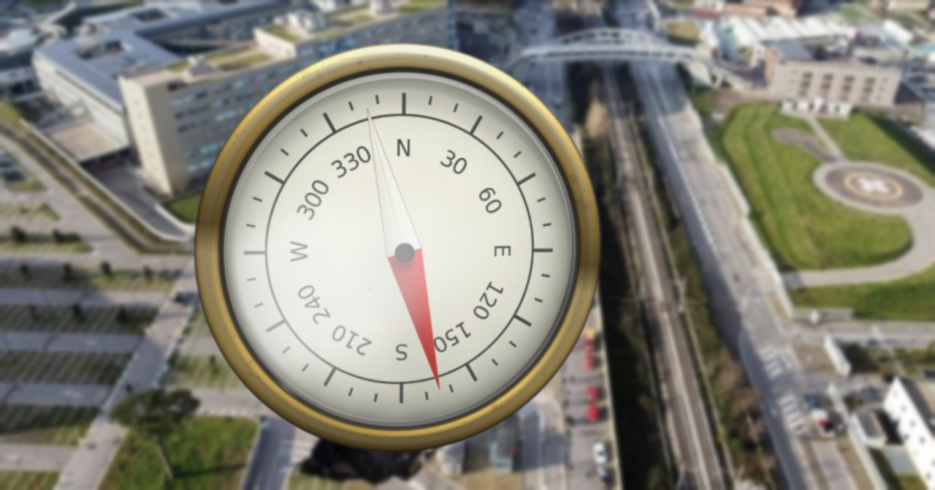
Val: 165
